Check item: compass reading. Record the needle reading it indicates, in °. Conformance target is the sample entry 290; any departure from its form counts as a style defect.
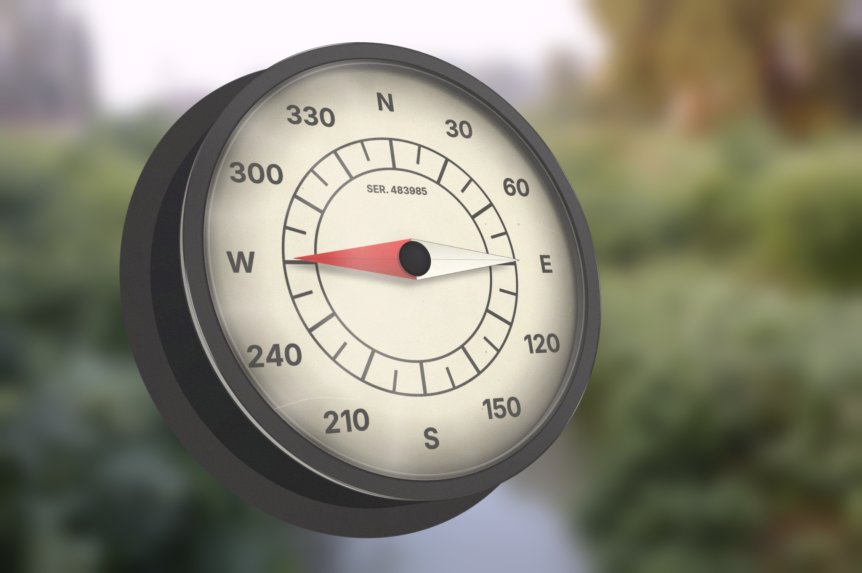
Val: 270
